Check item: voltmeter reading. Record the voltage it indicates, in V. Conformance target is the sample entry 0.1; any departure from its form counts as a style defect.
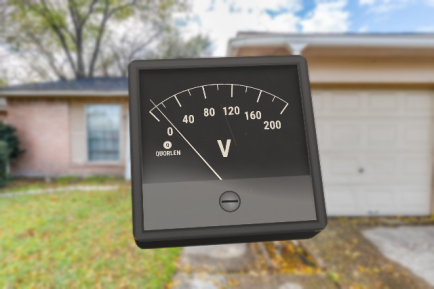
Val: 10
